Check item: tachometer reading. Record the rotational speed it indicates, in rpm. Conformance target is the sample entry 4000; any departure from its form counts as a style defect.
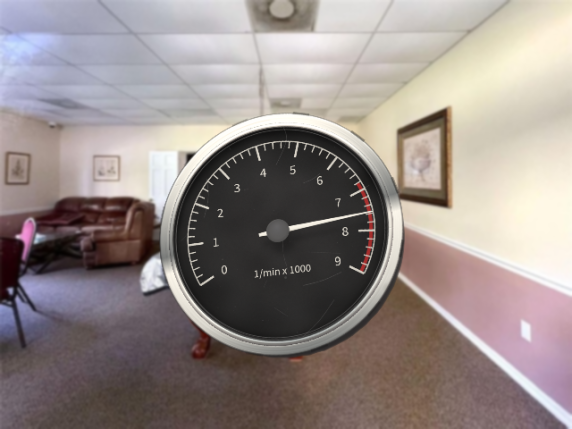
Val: 7600
